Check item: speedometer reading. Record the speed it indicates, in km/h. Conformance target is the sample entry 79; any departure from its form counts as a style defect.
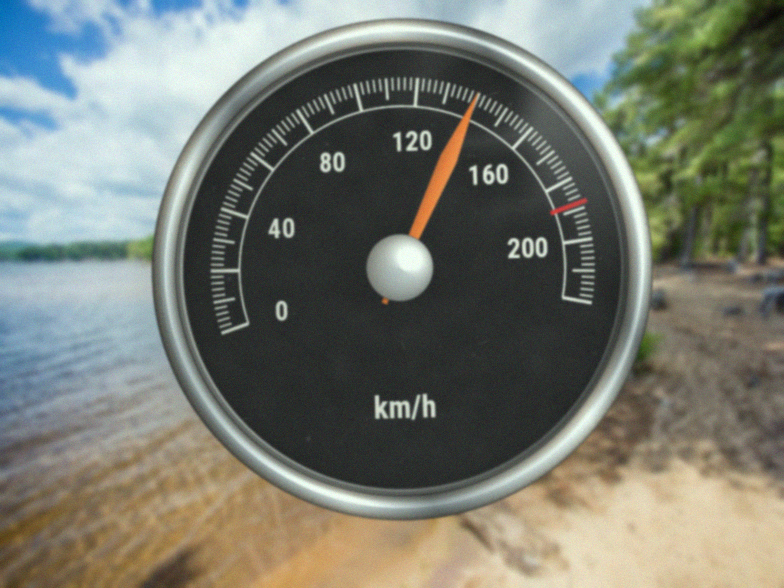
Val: 140
